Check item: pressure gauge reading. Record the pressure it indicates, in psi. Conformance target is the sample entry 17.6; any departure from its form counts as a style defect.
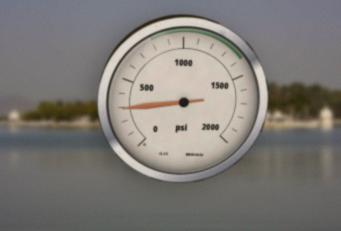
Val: 300
